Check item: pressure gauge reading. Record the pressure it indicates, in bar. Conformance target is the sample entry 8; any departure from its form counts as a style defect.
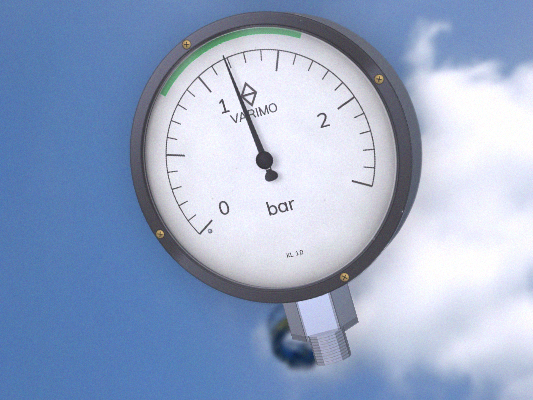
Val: 1.2
